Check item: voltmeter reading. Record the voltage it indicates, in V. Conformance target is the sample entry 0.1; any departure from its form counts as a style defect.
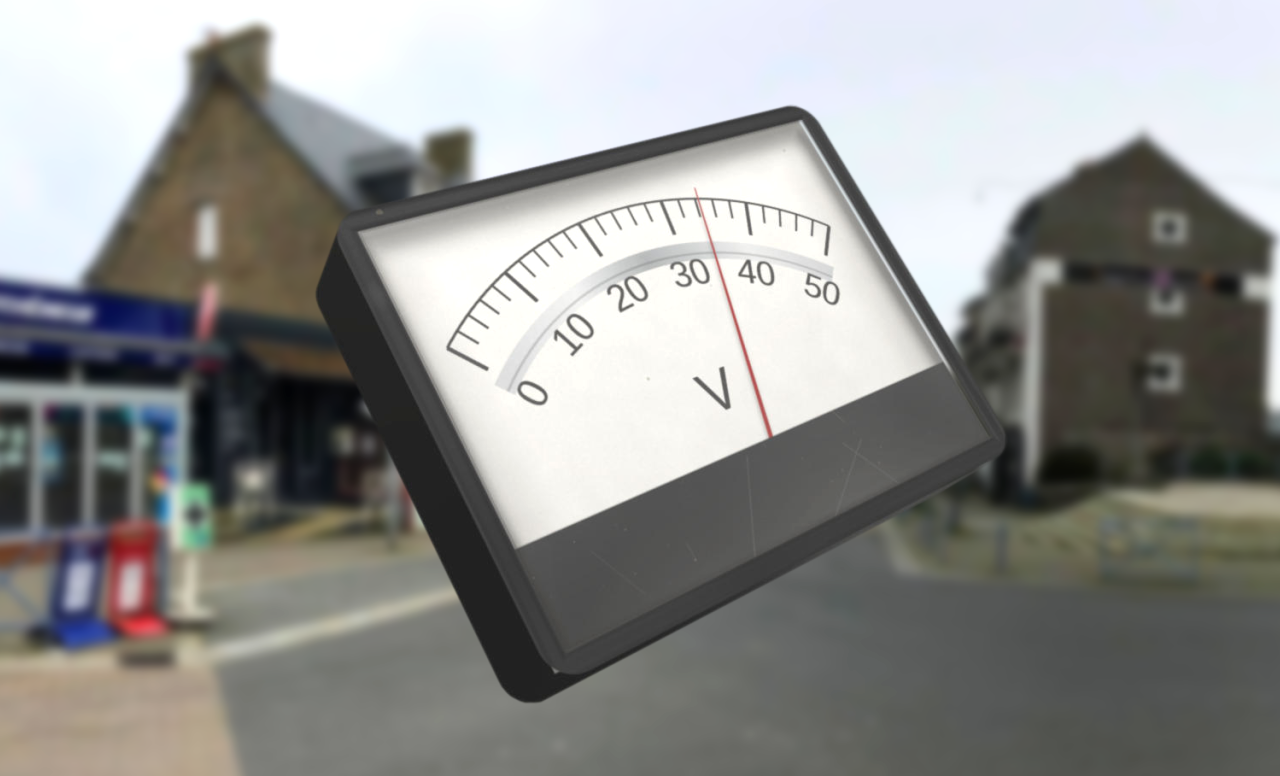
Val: 34
